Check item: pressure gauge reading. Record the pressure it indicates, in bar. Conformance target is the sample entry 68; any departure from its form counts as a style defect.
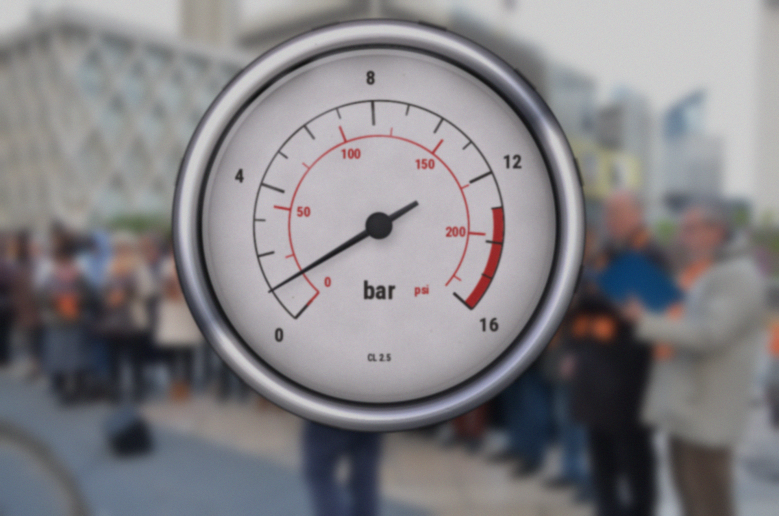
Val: 1
